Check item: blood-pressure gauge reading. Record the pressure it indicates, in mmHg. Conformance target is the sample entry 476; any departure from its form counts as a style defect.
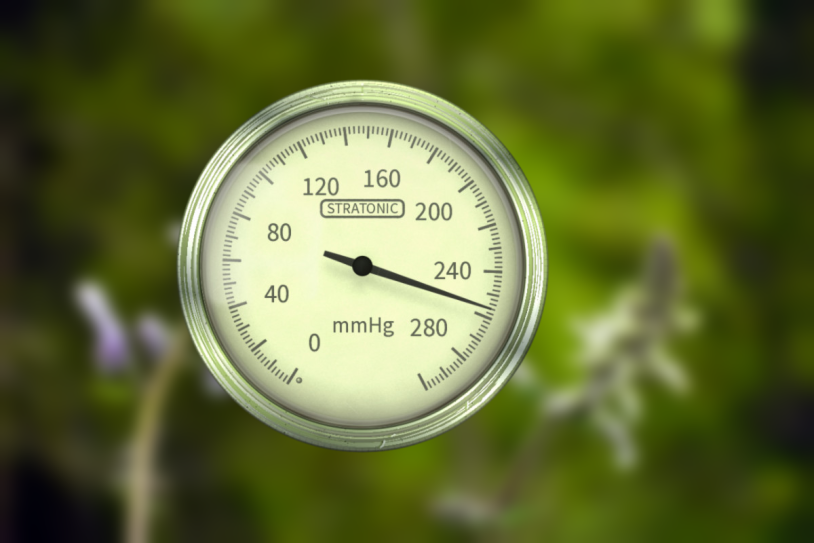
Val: 256
